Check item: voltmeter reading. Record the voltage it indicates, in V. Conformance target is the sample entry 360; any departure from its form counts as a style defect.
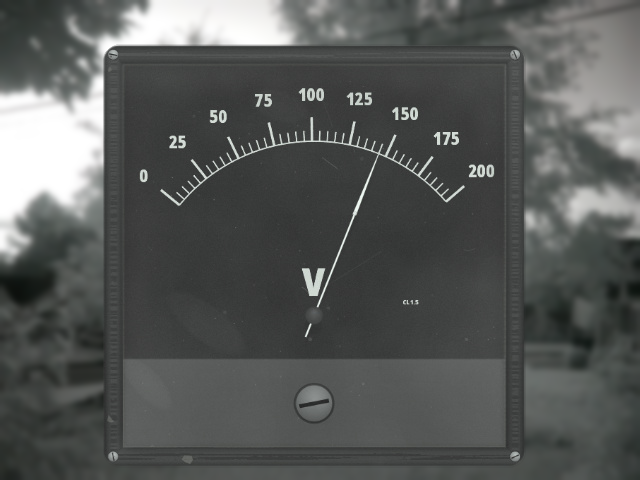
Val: 145
